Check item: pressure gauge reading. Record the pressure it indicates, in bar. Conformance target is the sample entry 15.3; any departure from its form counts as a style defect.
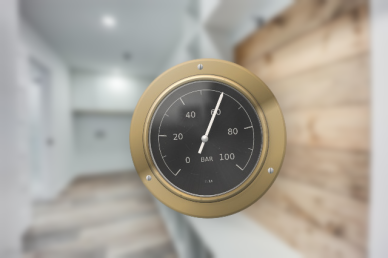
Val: 60
